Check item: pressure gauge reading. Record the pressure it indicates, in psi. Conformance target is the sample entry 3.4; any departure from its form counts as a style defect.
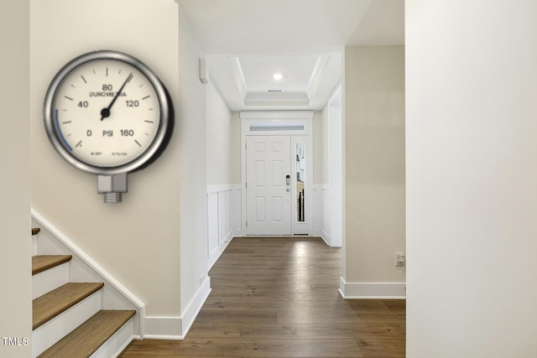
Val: 100
